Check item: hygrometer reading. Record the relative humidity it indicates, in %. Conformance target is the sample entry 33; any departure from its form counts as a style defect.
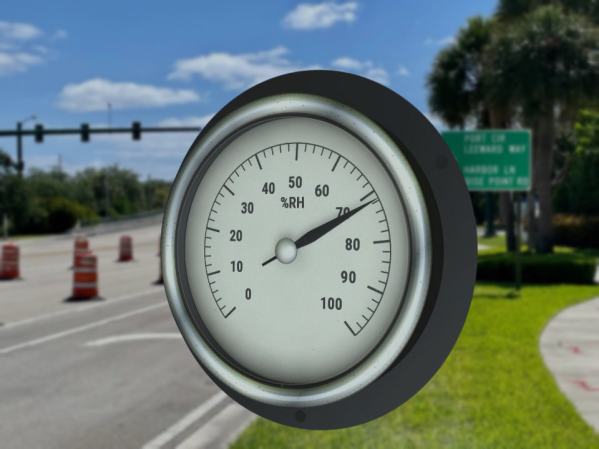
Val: 72
